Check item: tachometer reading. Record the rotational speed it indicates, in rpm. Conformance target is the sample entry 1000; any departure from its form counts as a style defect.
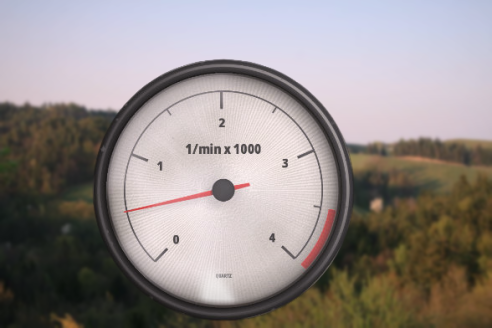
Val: 500
